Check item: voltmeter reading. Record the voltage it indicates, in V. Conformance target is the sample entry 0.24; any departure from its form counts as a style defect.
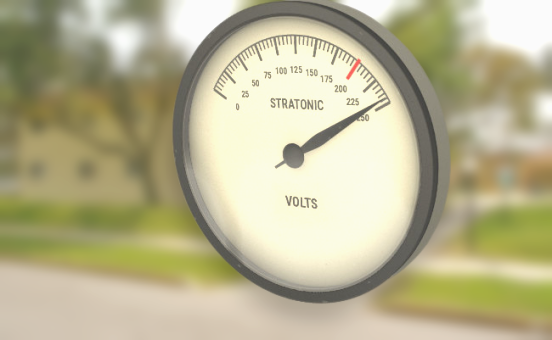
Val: 245
